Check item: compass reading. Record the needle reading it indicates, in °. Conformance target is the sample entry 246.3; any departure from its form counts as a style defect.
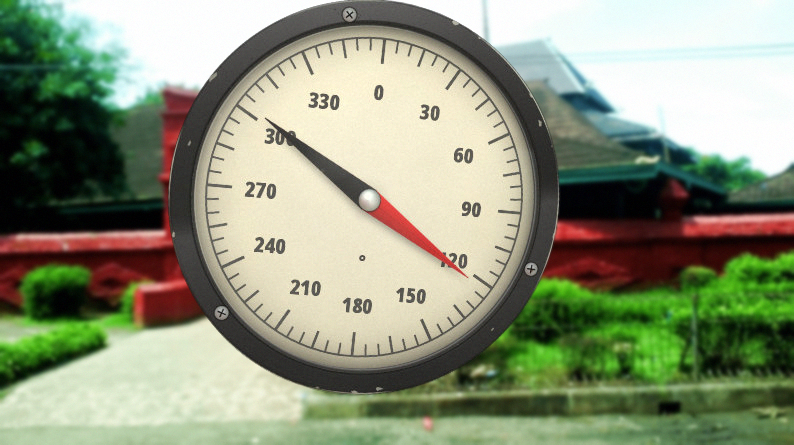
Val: 122.5
